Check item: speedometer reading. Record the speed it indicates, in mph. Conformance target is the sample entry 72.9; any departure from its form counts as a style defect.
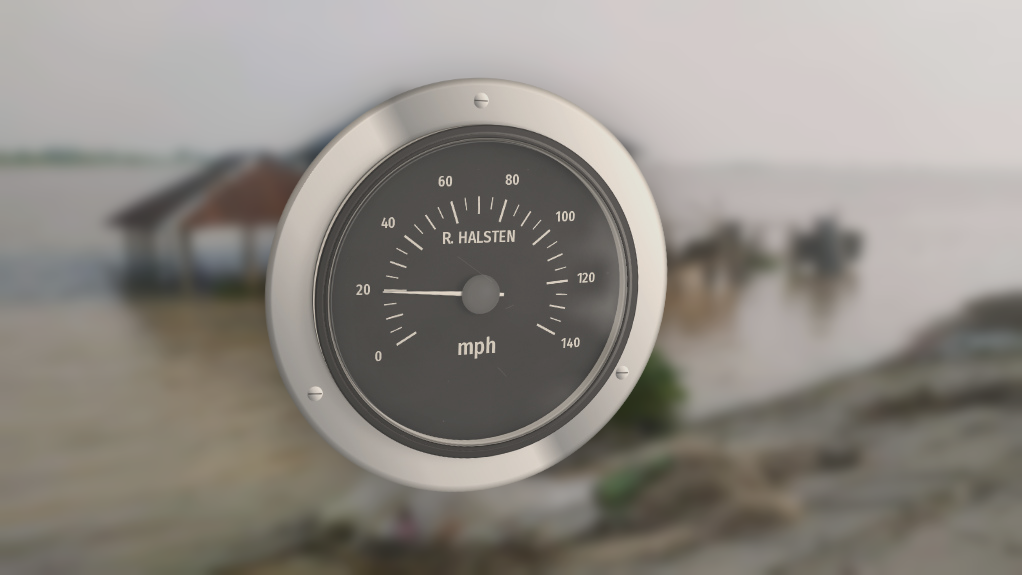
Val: 20
